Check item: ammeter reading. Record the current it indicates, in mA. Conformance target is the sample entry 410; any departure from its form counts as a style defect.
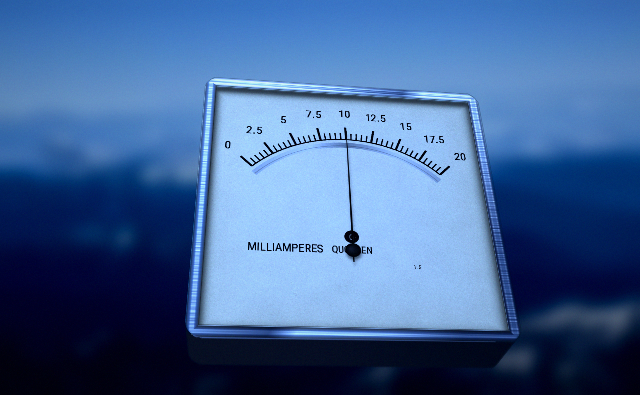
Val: 10
